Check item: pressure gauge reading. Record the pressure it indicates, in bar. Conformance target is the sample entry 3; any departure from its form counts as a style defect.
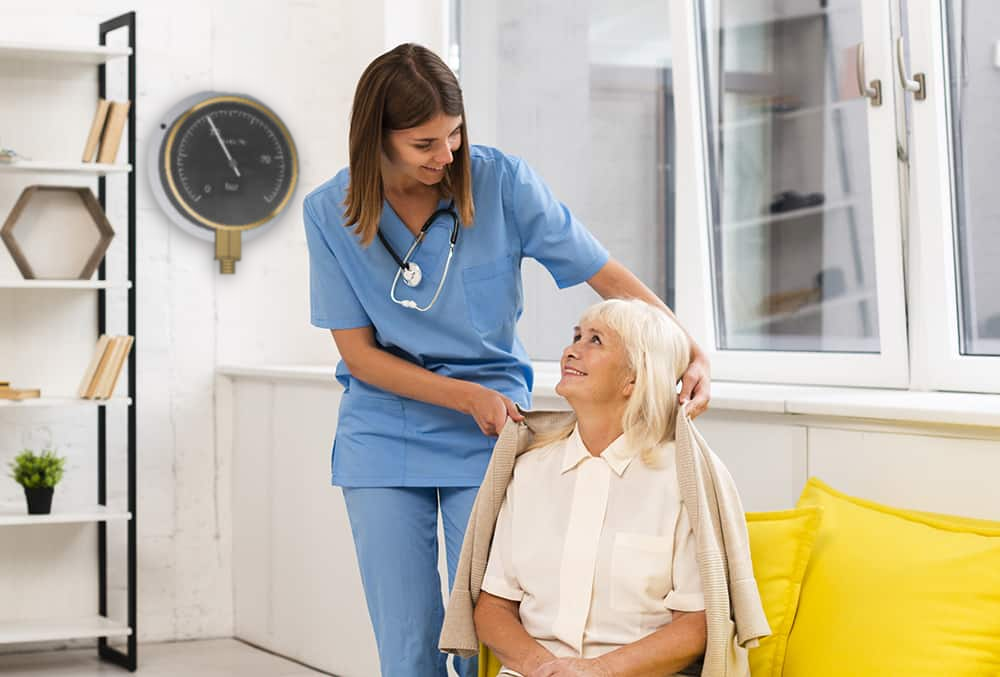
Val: 10
